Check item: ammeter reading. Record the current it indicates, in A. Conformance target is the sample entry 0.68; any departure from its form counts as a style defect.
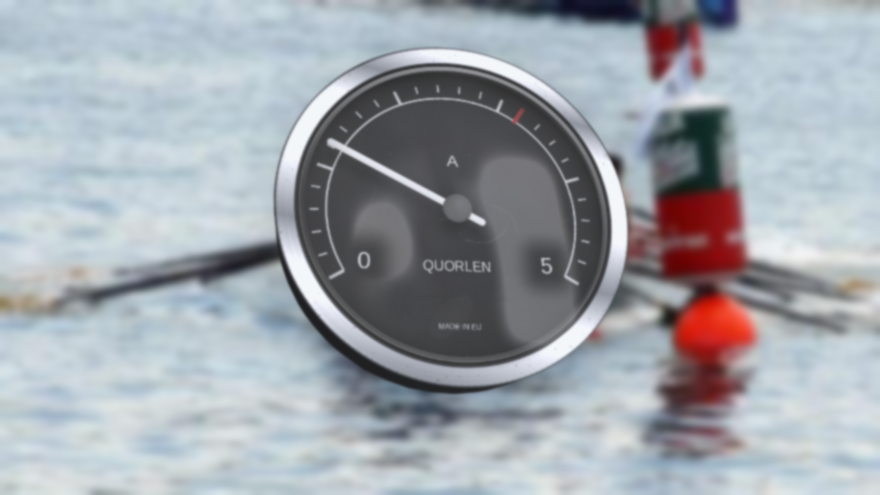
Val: 1.2
